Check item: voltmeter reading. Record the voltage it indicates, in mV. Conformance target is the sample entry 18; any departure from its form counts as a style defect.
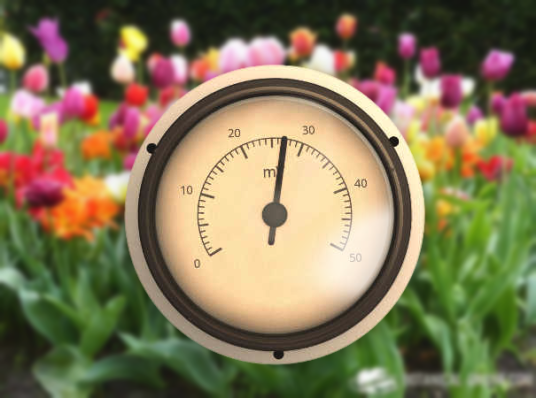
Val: 27
